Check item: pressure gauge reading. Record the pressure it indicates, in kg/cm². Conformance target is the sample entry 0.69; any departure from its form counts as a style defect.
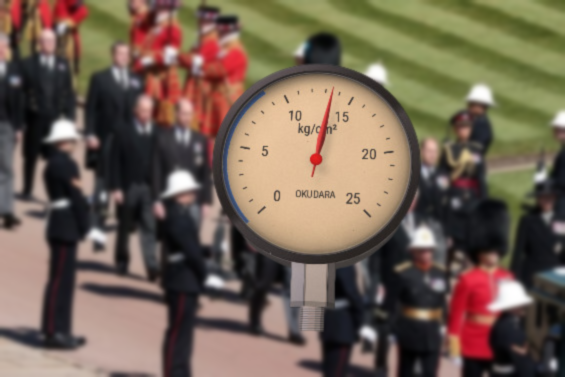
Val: 13.5
